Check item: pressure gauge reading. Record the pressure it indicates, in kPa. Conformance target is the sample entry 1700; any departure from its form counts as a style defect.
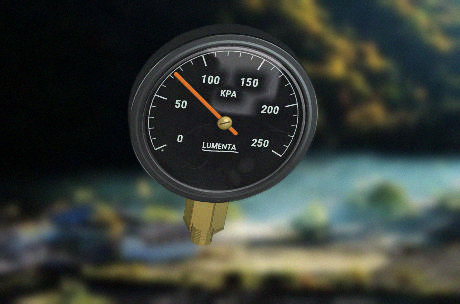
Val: 75
